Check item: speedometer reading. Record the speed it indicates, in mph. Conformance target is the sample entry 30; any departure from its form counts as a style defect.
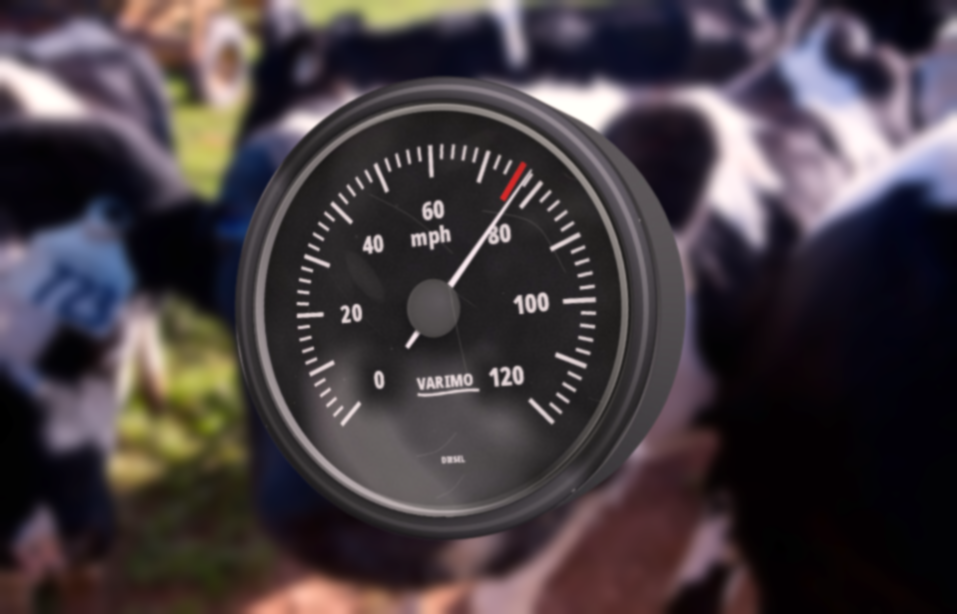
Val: 78
